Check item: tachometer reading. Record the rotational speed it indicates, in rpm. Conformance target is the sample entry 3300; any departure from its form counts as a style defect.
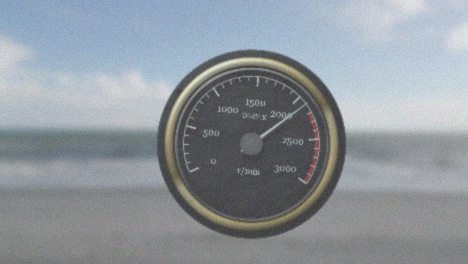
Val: 2100
